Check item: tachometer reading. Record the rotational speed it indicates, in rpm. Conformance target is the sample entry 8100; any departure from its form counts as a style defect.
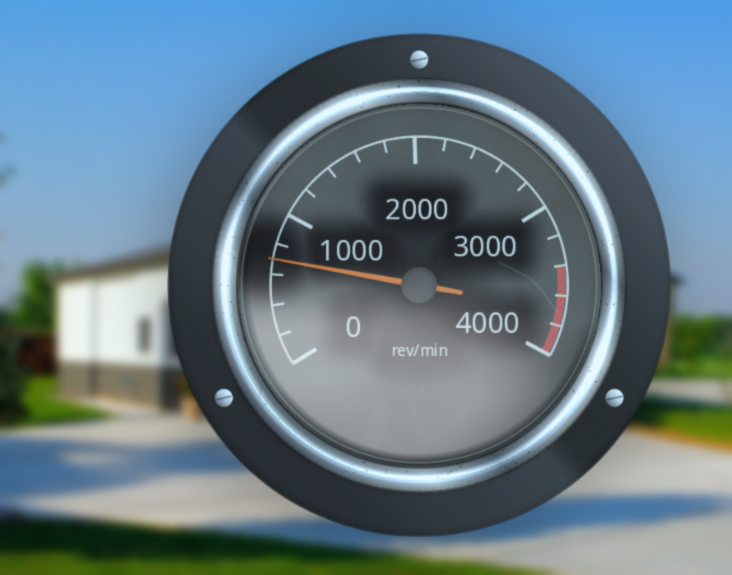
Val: 700
